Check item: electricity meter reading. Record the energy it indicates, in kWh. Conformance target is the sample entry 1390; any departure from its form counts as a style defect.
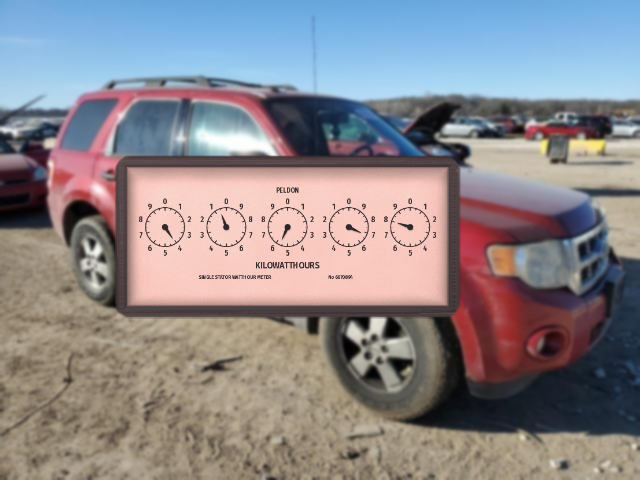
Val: 40568
